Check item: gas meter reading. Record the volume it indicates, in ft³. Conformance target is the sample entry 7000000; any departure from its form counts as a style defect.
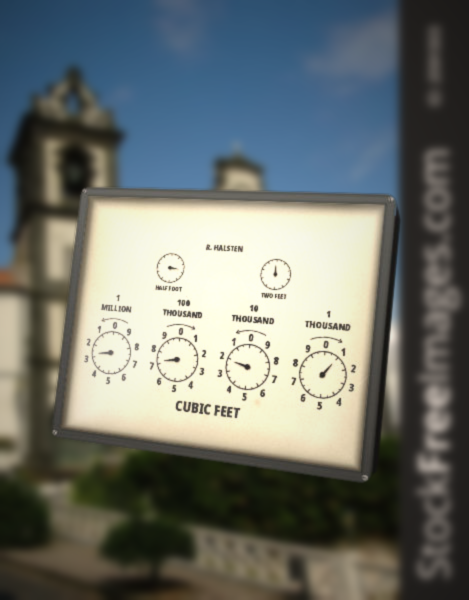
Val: 272100
